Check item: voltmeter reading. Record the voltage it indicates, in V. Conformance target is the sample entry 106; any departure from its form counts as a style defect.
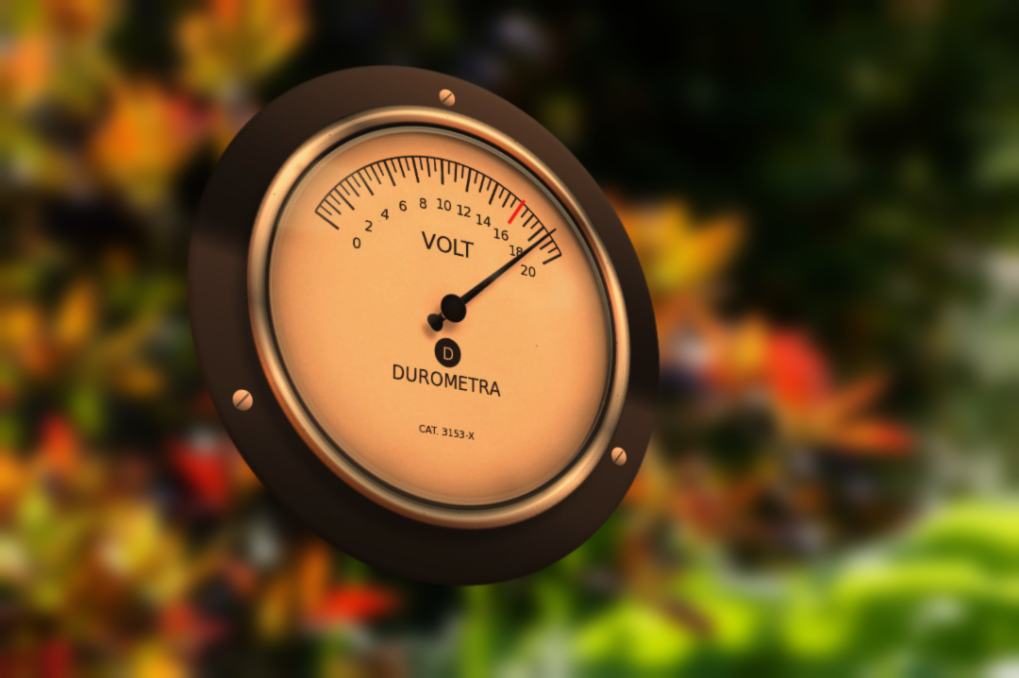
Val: 18.5
